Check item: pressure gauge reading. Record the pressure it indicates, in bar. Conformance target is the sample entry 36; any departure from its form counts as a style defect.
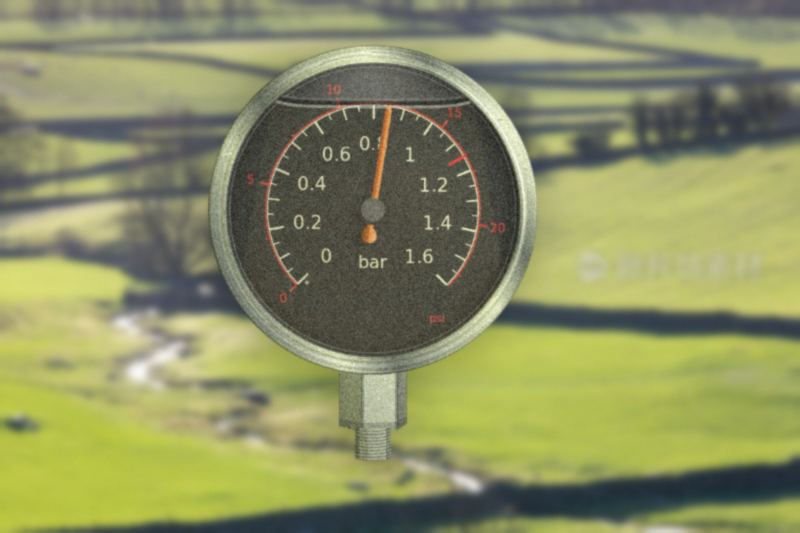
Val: 0.85
